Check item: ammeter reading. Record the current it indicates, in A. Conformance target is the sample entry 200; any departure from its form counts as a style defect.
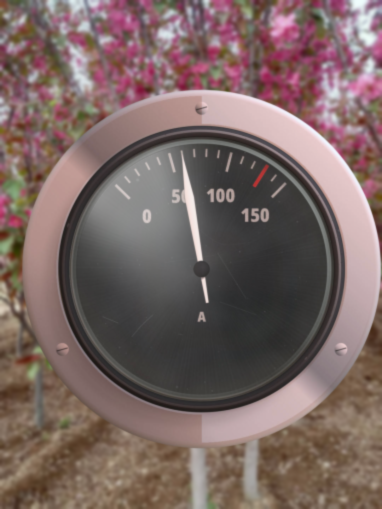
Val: 60
